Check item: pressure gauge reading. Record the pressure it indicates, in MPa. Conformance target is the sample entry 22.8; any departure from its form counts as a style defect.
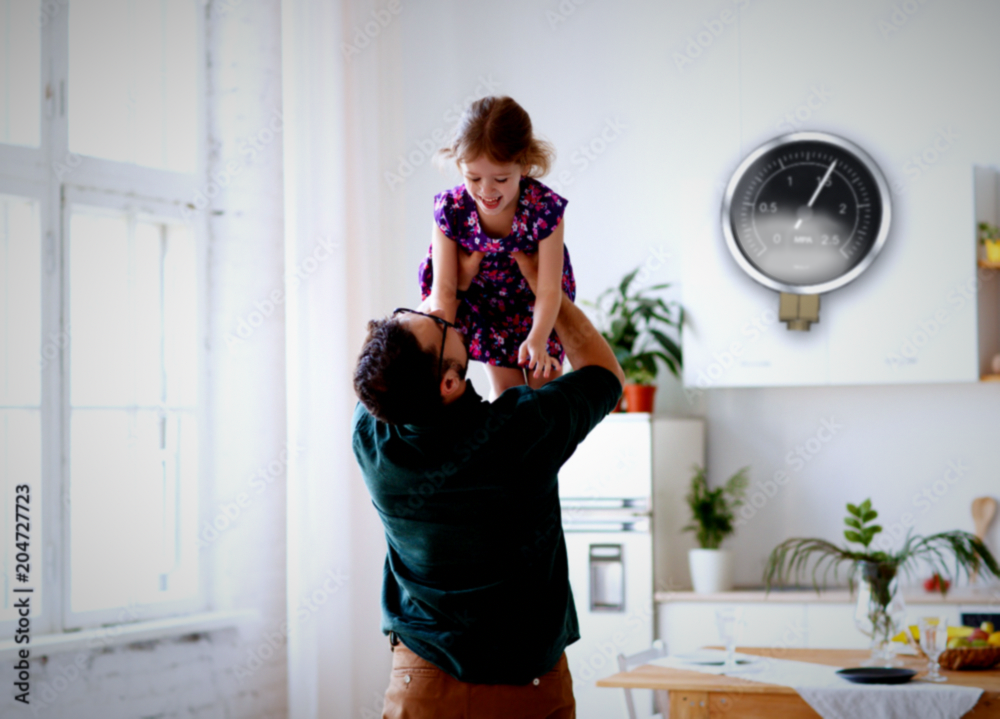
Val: 1.5
